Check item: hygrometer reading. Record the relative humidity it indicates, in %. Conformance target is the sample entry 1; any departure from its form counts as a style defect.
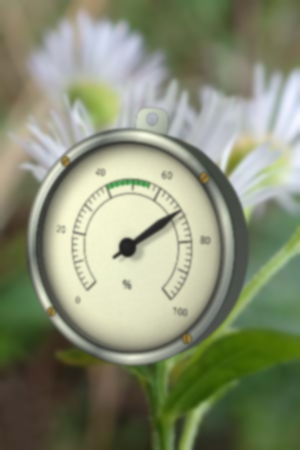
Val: 70
